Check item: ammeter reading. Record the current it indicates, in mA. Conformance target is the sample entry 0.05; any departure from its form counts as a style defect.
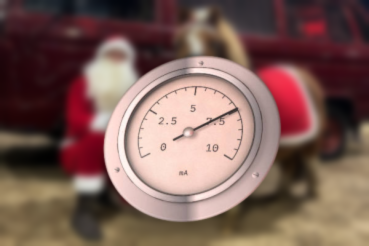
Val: 7.5
